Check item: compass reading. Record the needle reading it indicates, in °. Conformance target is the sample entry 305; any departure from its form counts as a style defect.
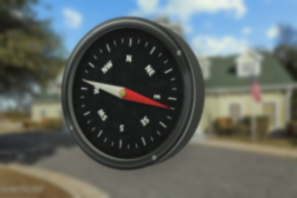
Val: 100
